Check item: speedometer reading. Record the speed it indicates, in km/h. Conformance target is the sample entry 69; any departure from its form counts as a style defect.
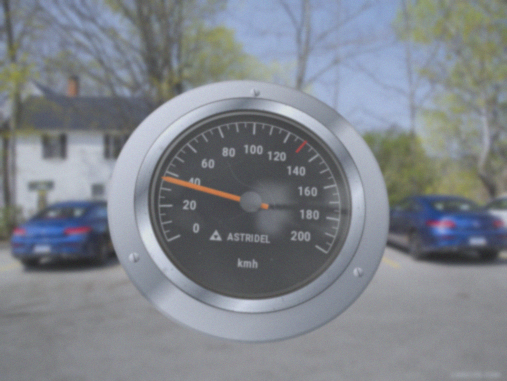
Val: 35
